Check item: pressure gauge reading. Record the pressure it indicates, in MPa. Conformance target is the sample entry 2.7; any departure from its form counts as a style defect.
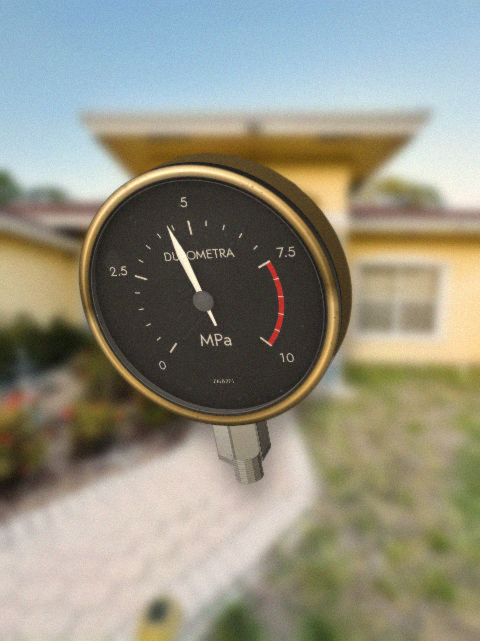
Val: 4.5
